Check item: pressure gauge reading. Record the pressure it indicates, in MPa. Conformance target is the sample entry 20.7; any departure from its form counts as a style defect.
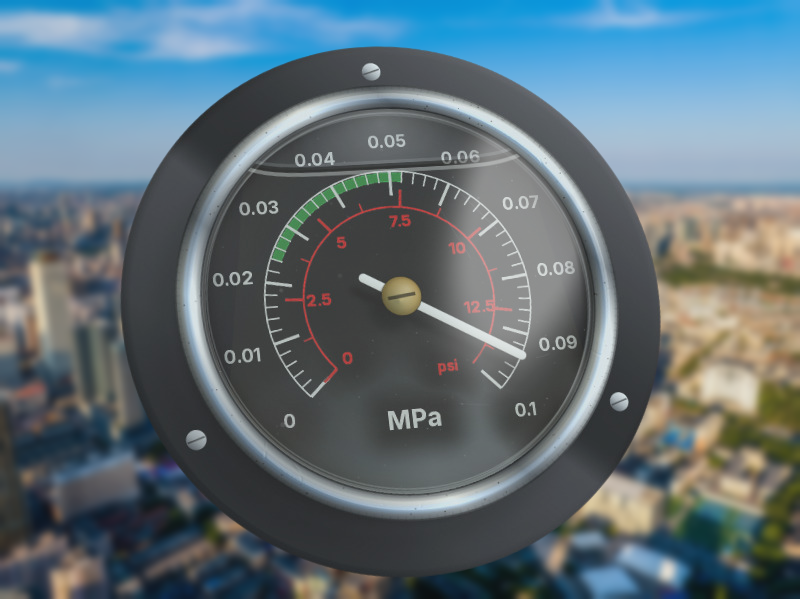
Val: 0.094
